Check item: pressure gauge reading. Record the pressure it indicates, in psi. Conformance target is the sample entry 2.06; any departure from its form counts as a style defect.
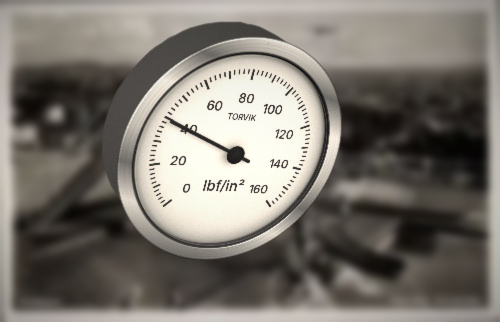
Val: 40
